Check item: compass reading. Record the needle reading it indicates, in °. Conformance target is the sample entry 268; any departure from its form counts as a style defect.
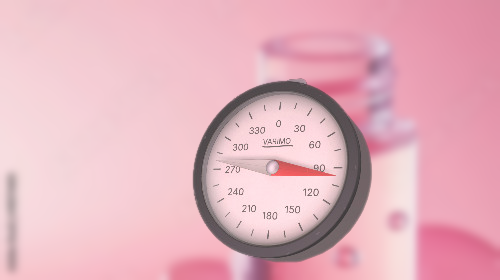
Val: 97.5
